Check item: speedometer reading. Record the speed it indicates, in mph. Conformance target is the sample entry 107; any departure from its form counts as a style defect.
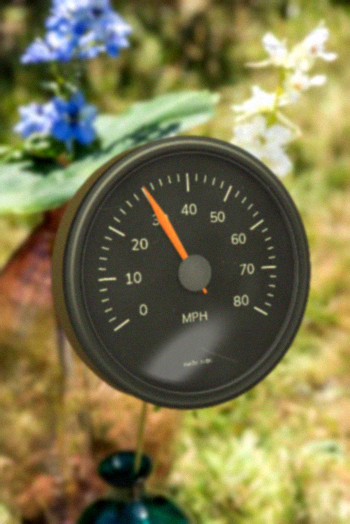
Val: 30
